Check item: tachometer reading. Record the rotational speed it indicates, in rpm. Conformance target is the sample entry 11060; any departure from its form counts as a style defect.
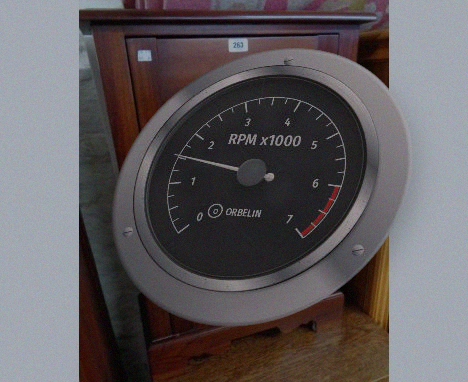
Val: 1500
